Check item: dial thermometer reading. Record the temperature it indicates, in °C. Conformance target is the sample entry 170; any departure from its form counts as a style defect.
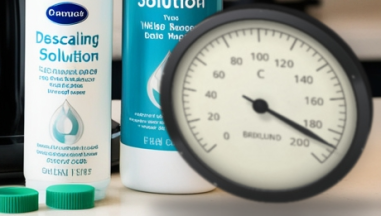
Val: 188
